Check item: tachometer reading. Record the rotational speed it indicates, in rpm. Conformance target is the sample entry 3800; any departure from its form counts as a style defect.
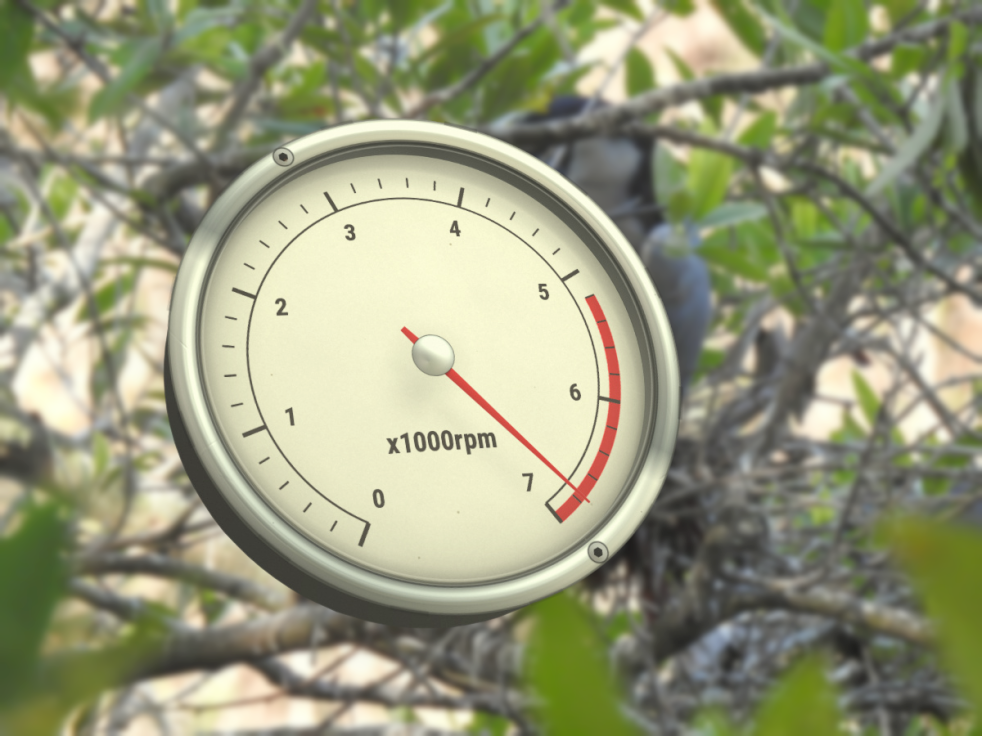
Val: 6800
